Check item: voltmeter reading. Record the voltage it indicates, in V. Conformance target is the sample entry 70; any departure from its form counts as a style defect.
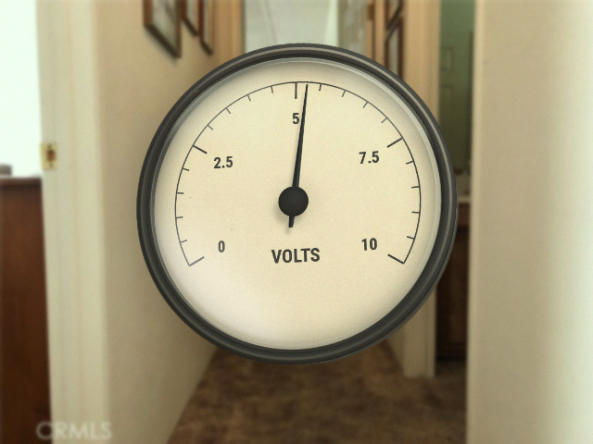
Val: 5.25
